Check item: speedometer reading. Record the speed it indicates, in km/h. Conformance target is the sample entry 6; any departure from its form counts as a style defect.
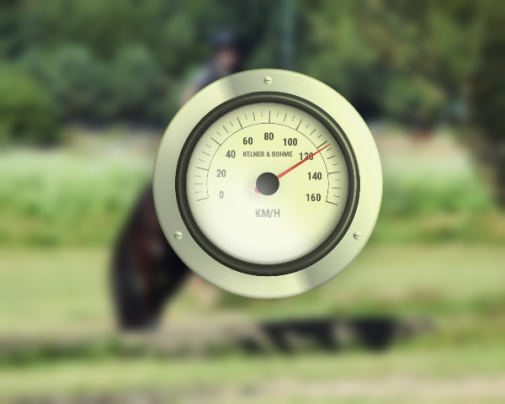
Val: 122.5
